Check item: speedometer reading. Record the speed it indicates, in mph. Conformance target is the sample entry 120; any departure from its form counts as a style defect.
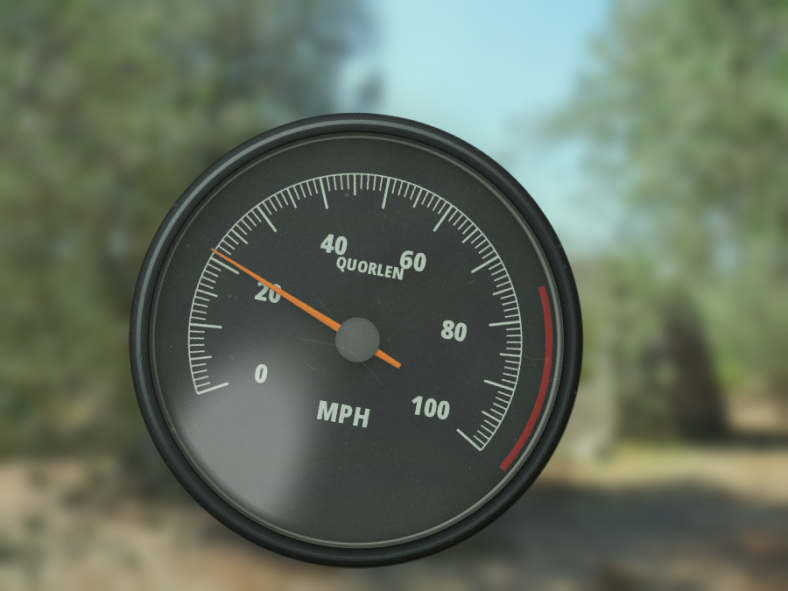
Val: 21
